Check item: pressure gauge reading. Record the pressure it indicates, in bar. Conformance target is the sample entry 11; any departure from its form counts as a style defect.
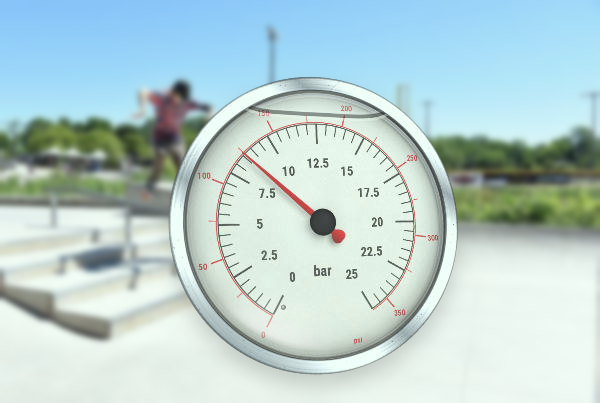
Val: 8.5
